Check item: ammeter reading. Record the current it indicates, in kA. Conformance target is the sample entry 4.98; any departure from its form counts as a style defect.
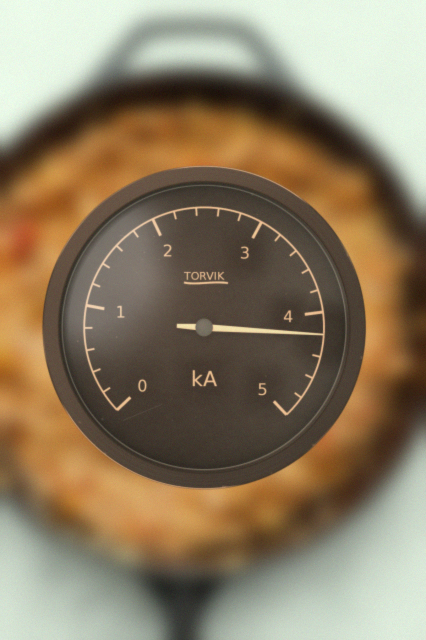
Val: 4.2
